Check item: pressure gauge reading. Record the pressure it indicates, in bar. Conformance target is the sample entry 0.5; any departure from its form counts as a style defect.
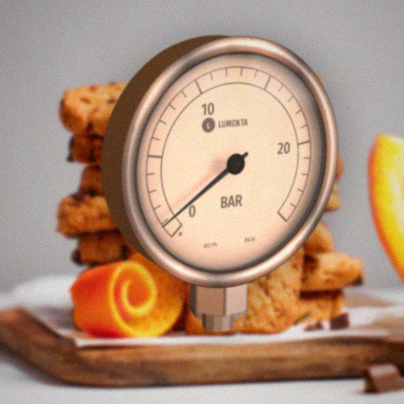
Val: 1
